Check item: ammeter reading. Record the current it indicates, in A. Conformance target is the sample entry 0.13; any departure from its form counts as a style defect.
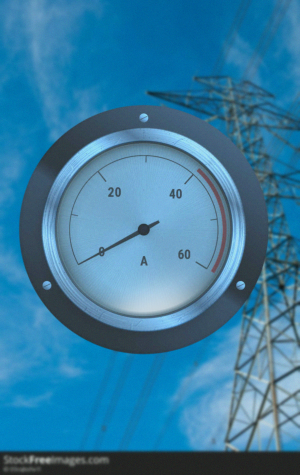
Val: 0
